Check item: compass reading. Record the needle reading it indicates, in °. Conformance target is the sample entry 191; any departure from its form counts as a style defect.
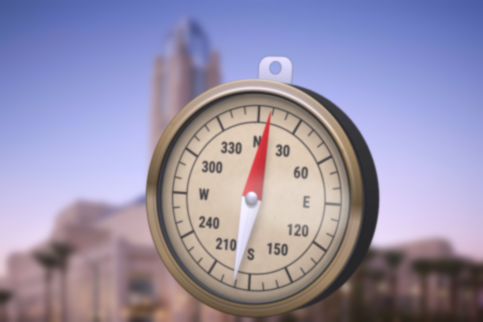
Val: 10
